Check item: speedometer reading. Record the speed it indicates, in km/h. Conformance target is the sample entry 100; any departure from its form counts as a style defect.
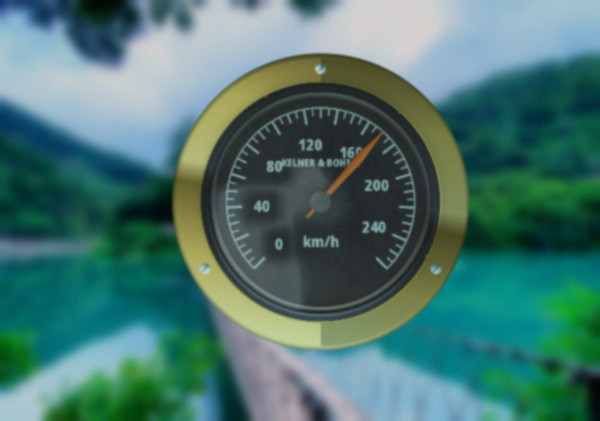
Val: 170
